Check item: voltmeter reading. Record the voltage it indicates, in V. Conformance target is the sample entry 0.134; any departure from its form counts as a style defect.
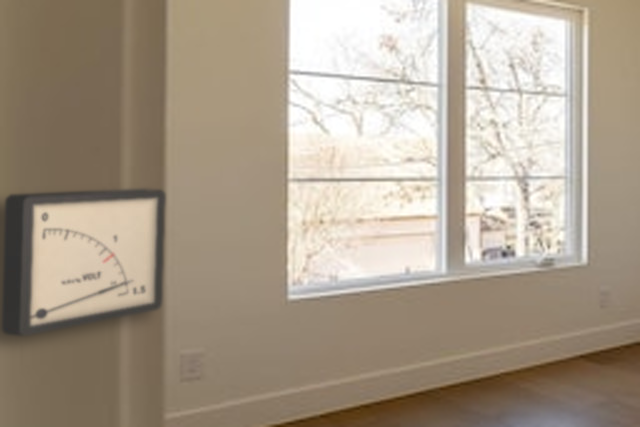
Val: 1.4
